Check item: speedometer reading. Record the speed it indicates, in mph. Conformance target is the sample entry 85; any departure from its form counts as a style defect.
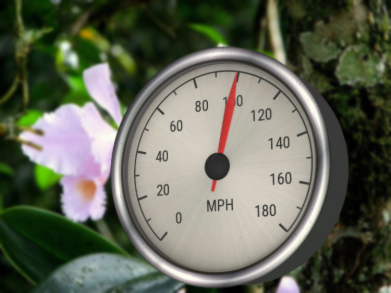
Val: 100
